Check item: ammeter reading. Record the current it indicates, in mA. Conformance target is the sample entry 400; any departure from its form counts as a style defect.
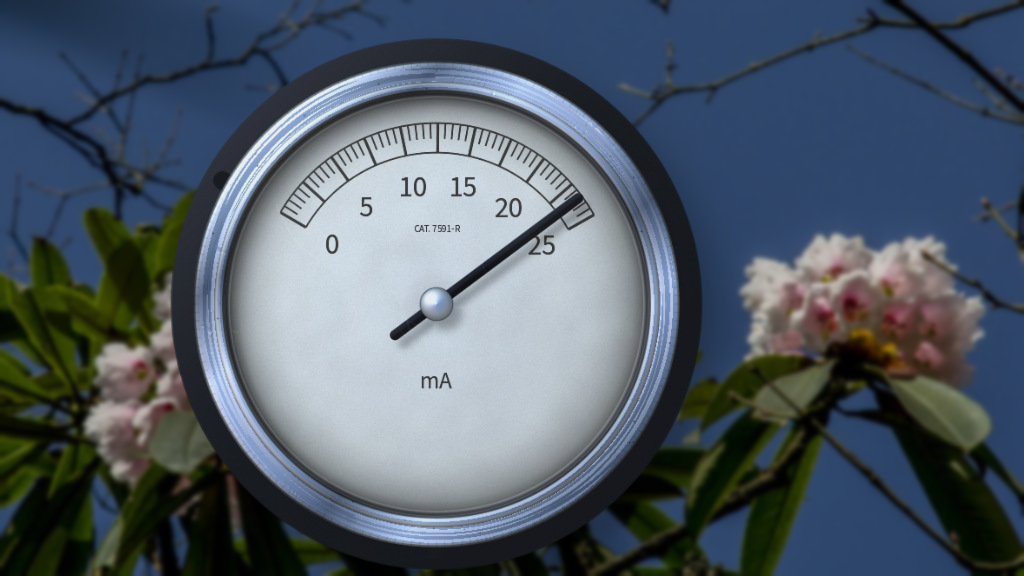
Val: 23.5
